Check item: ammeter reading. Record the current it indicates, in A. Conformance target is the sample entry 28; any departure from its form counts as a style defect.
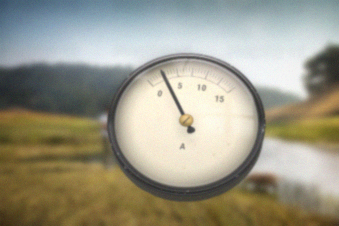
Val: 2.5
